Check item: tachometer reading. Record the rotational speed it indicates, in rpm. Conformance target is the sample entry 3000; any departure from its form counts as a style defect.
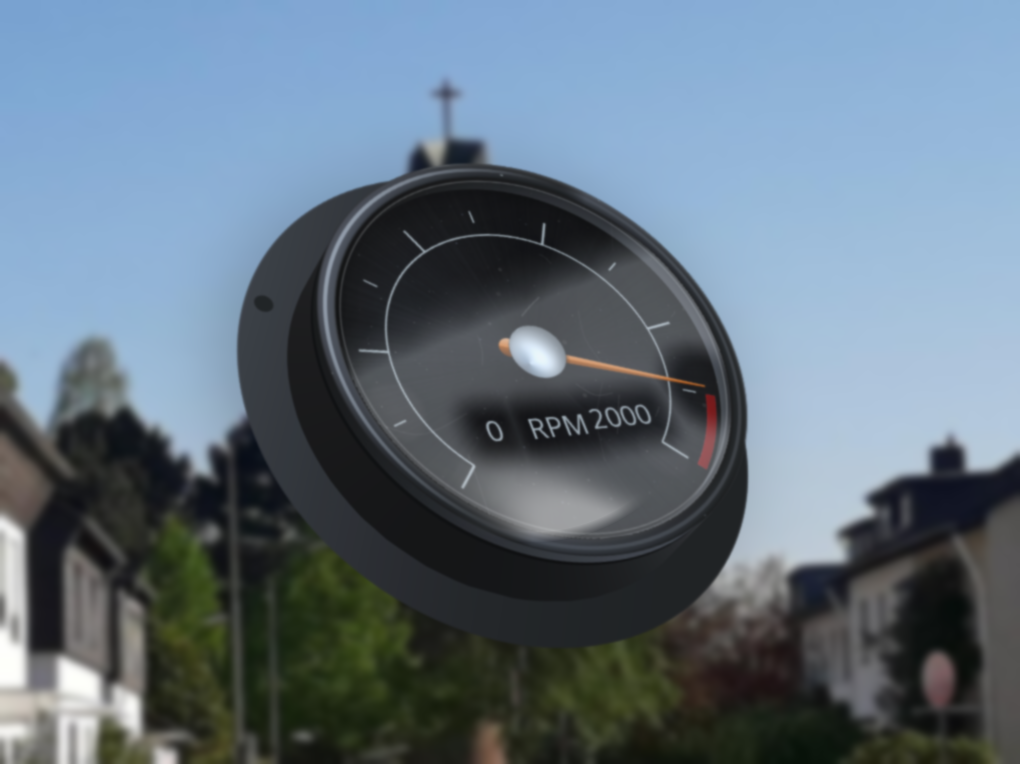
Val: 1800
